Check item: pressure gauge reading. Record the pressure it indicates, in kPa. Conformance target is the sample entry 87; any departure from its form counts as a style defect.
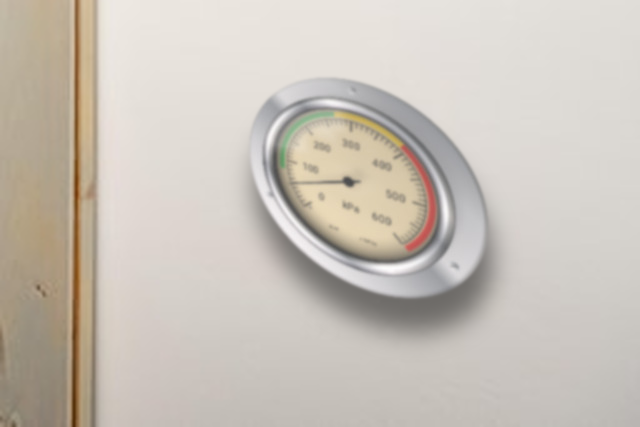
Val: 50
